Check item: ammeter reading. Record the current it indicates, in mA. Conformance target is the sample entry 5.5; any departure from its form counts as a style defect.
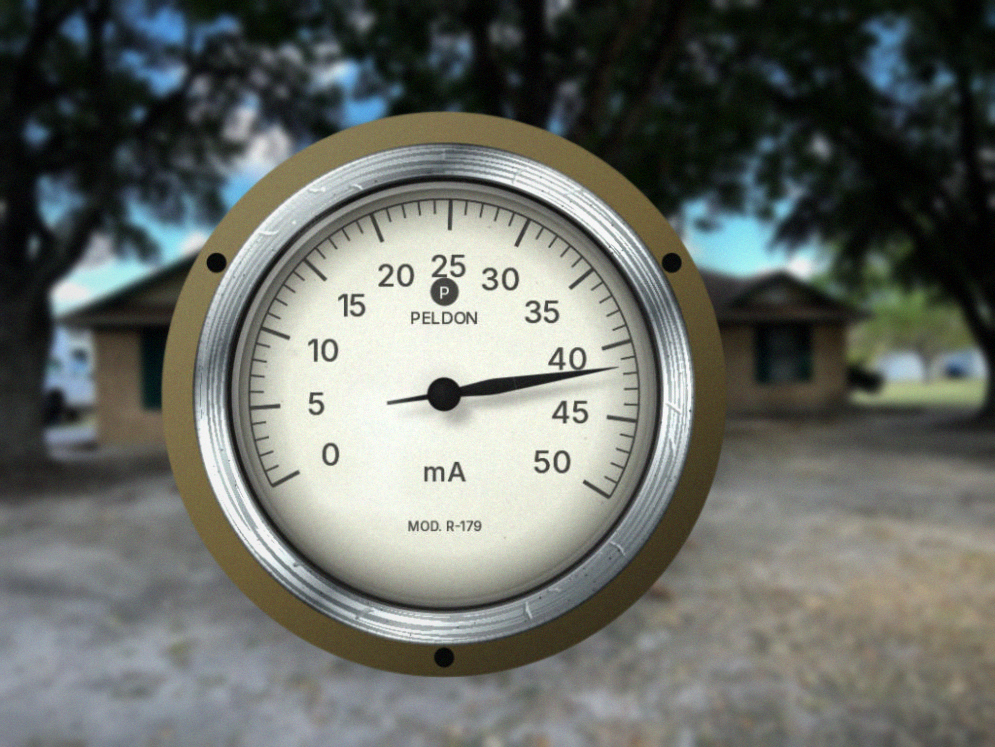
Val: 41.5
